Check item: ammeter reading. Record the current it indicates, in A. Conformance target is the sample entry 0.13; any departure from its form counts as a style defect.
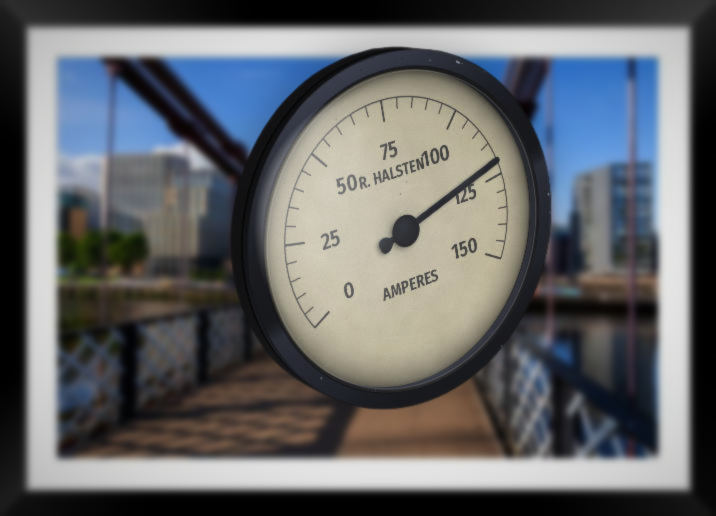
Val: 120
